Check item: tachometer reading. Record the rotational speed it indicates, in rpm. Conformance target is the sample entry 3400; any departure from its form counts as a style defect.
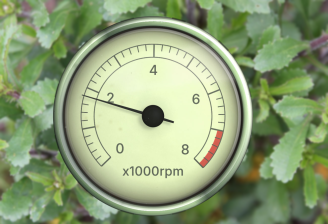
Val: 1800
